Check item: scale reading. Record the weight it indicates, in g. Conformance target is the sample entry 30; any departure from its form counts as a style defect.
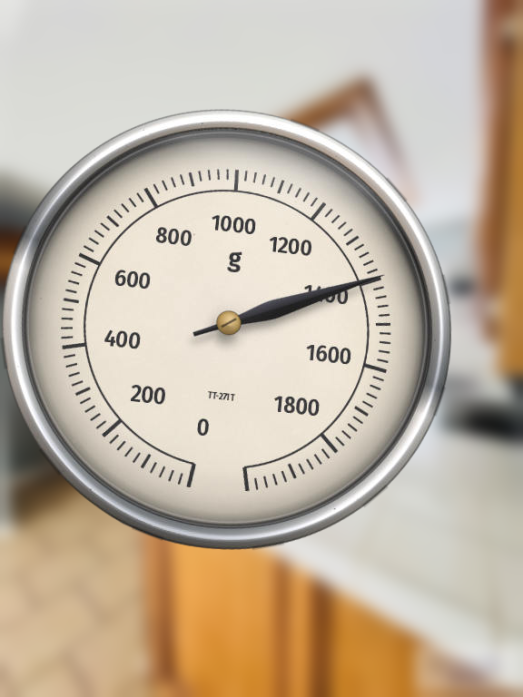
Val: 1400
